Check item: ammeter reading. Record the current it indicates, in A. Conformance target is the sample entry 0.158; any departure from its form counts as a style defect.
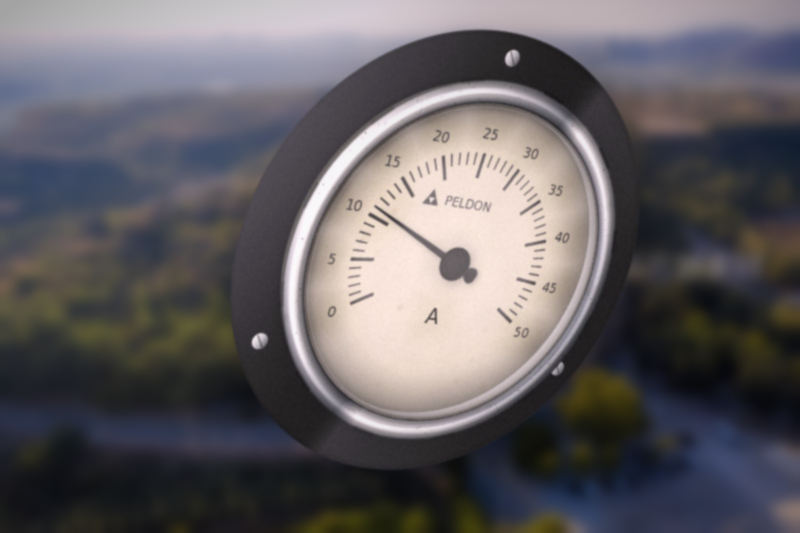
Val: 11
